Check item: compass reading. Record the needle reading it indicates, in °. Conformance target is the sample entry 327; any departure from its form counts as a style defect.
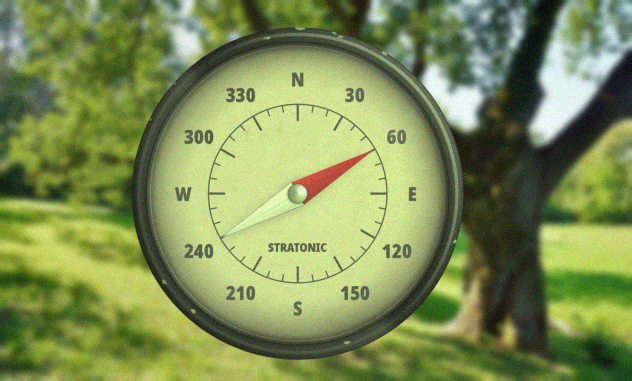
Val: 60
